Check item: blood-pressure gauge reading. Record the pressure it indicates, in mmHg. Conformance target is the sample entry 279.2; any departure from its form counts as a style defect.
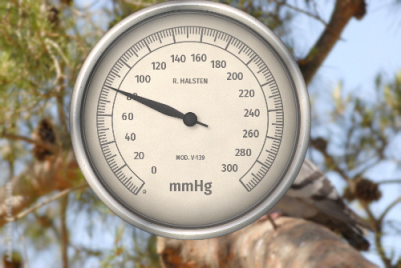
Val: 80
